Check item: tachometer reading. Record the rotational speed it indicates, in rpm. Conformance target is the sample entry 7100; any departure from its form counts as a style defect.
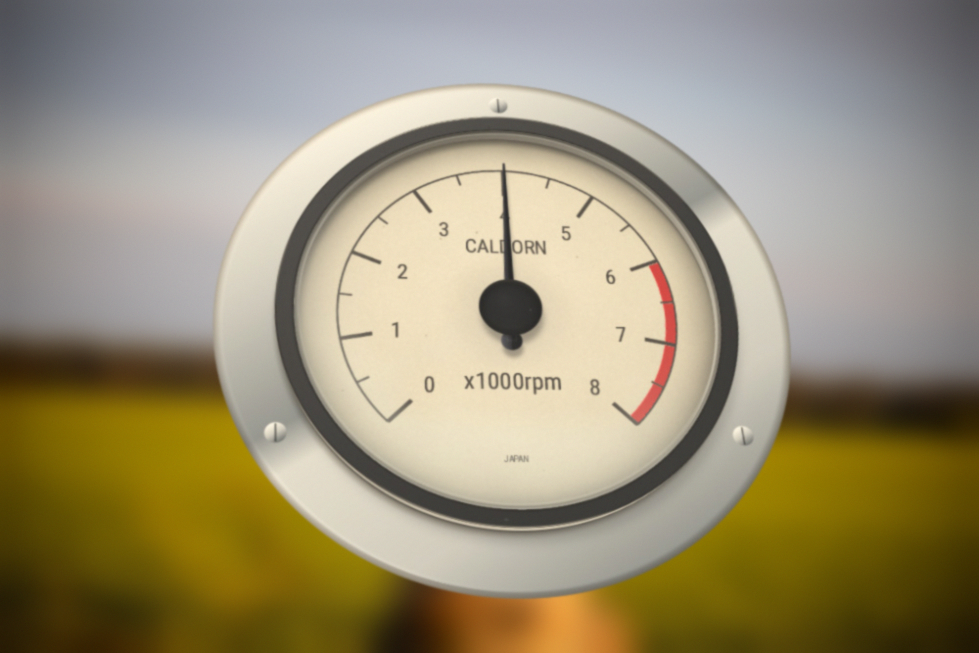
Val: 4000
